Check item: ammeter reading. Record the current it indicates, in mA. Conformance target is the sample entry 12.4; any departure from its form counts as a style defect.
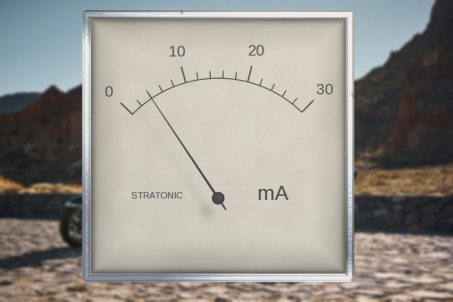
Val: 4
